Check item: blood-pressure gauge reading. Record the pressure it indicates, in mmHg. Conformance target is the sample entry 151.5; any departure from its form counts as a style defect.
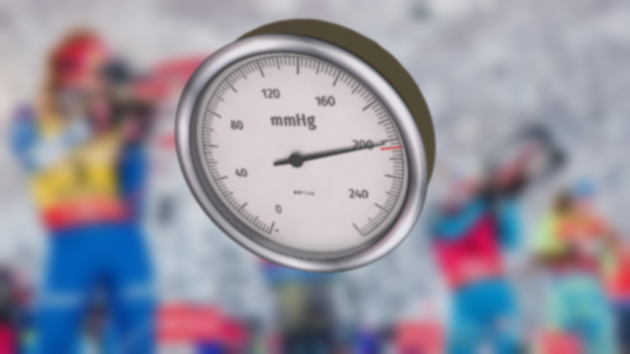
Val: 200
